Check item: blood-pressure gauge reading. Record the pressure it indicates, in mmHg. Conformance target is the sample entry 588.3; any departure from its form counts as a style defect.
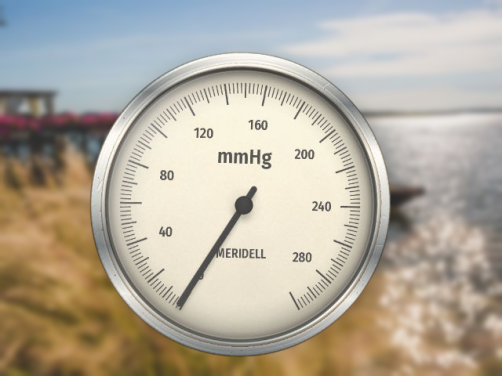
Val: 2
